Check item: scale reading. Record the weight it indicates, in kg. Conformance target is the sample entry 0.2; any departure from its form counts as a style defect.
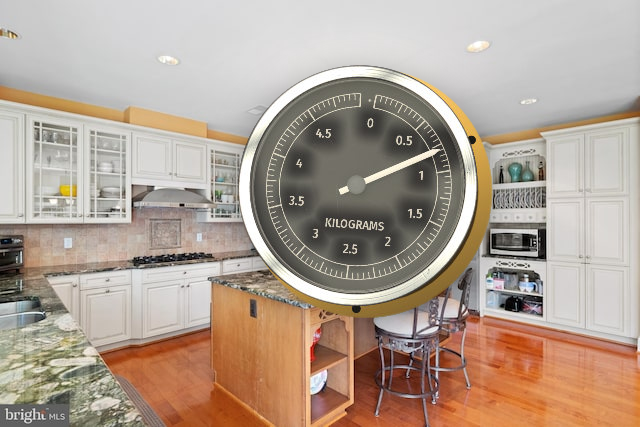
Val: 0.8
